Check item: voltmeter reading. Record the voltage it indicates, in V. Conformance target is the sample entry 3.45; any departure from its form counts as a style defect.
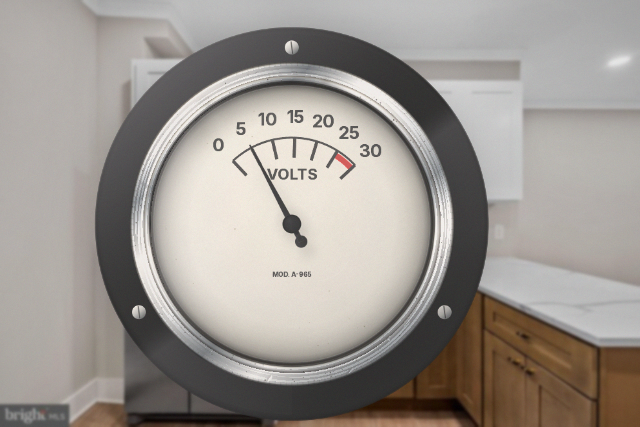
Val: 5
